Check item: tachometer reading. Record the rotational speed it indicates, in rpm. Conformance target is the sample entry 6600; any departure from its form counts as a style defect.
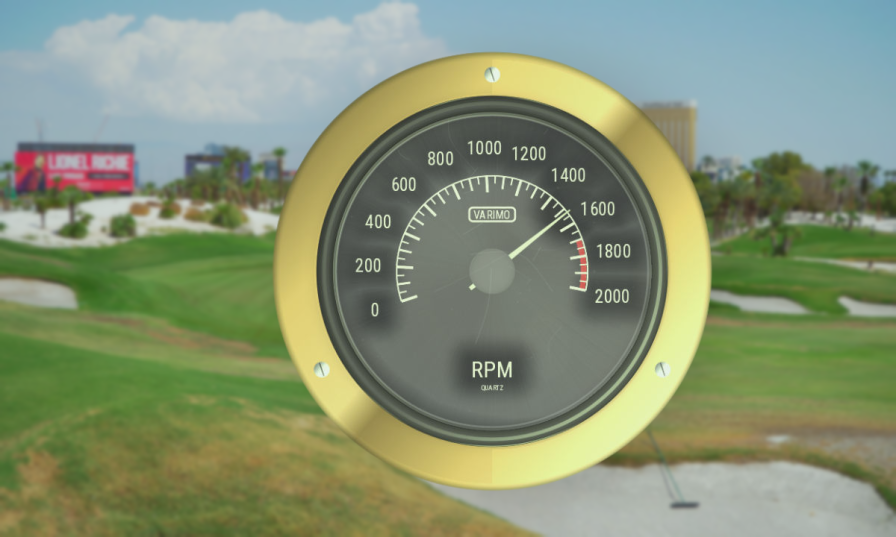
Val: 1525
